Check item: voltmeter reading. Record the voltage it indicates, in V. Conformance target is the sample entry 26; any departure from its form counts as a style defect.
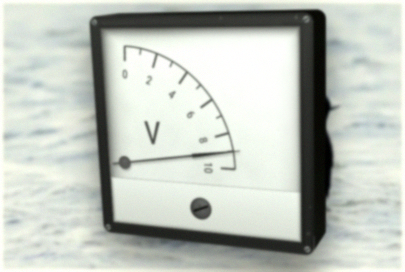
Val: 9
